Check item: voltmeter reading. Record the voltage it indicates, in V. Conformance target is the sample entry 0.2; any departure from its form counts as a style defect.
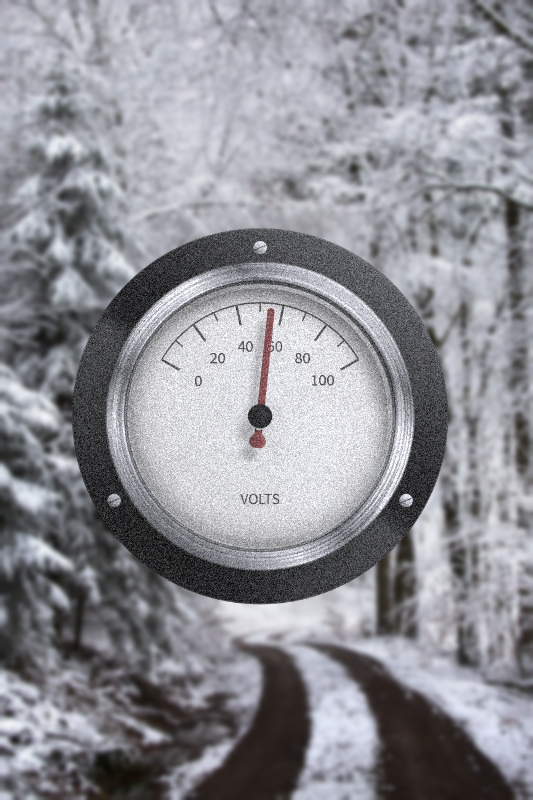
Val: 55
